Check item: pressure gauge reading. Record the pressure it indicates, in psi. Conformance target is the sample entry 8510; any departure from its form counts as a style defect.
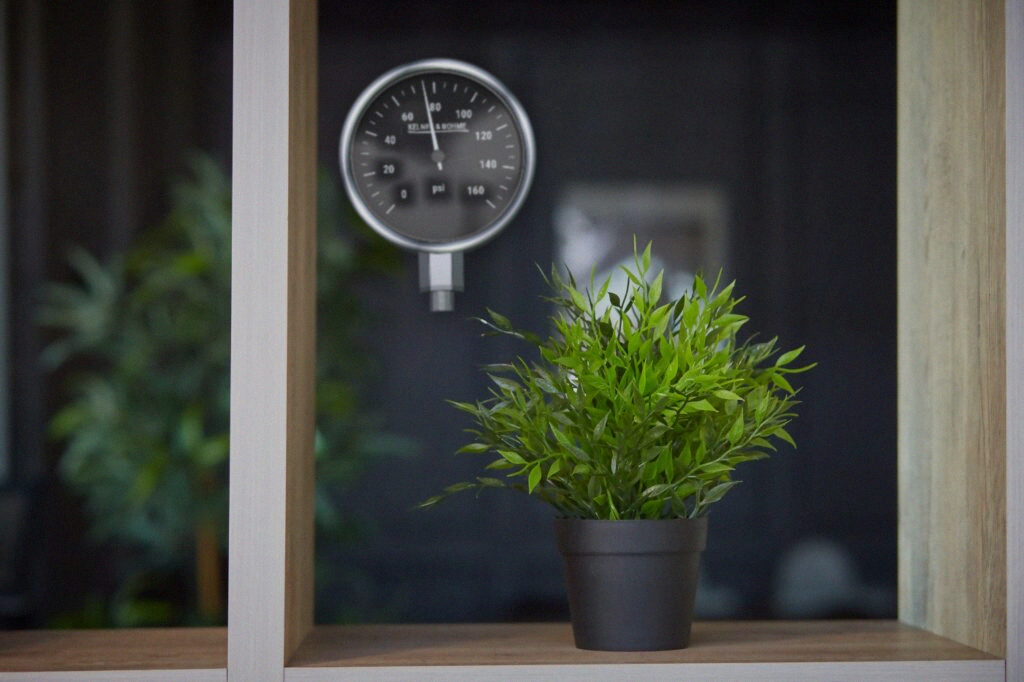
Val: 75
